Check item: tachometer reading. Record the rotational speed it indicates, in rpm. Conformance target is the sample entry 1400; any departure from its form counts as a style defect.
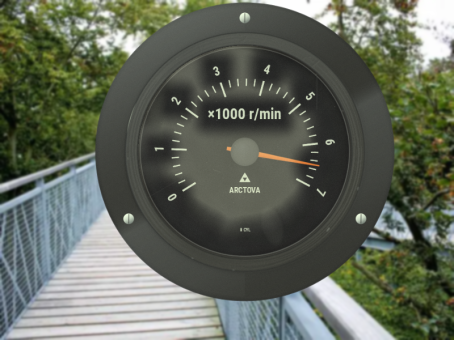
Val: 6500
